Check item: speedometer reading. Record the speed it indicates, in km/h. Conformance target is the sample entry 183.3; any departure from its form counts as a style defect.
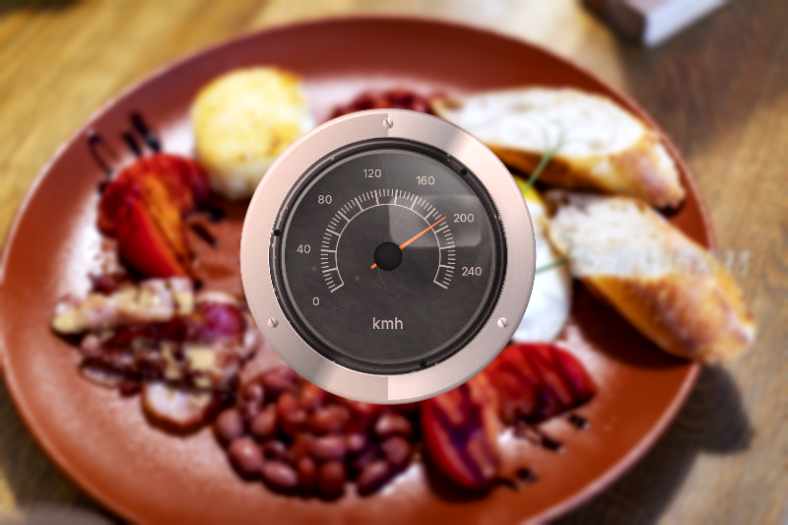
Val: 192
